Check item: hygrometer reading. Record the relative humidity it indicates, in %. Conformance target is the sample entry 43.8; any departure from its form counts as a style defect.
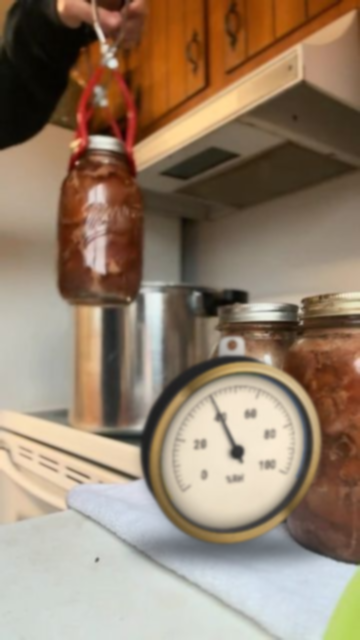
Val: 40
